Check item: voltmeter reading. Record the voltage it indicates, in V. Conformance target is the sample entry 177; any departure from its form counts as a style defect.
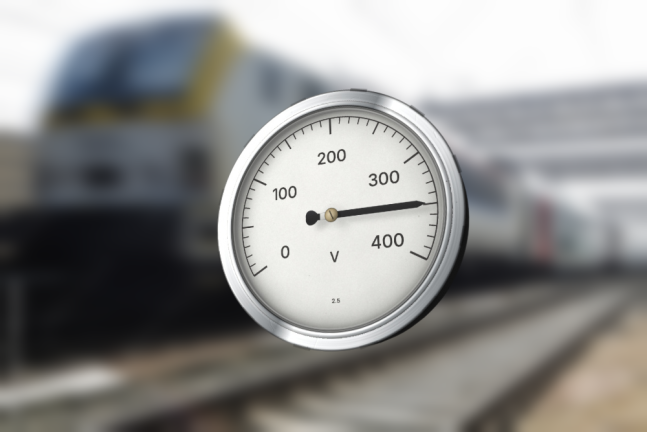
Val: 350
